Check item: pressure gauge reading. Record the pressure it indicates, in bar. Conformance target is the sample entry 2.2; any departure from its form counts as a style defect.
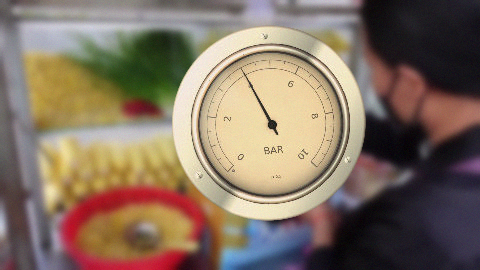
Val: 4
